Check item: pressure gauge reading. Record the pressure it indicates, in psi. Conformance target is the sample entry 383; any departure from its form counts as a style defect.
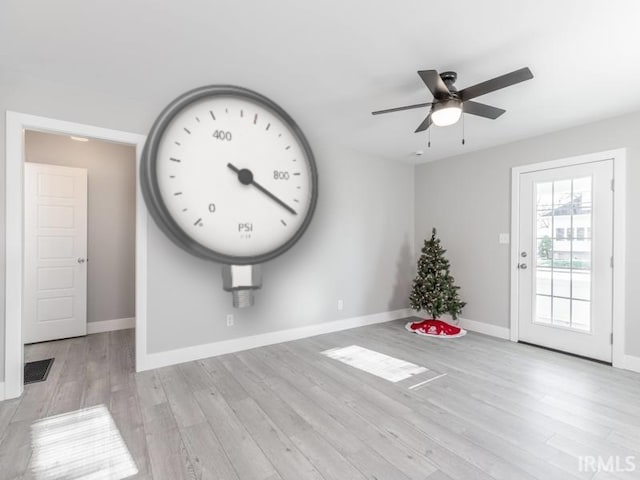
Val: 950
